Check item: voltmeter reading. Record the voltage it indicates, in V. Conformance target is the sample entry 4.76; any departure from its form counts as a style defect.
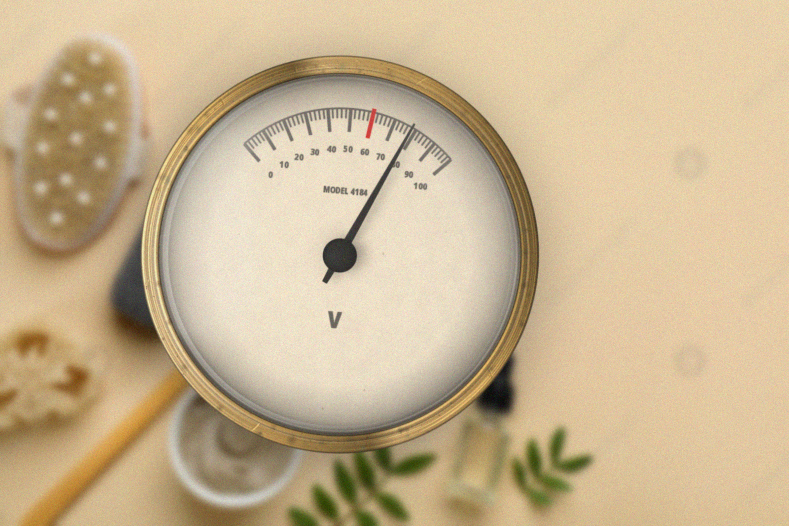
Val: 78
